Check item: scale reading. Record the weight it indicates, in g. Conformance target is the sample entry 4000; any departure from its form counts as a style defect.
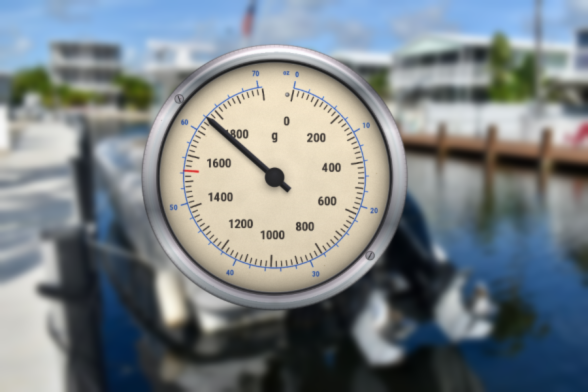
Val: 1760
